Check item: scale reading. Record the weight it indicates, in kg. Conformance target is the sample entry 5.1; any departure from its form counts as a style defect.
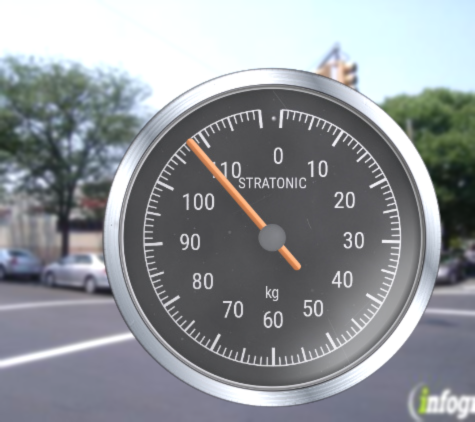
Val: 108
